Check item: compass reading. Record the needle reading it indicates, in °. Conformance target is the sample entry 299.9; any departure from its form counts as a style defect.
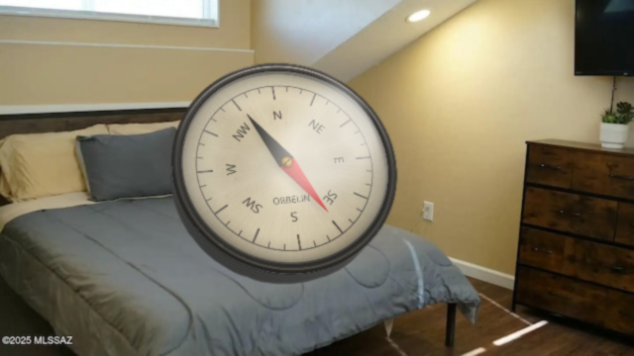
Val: 150
